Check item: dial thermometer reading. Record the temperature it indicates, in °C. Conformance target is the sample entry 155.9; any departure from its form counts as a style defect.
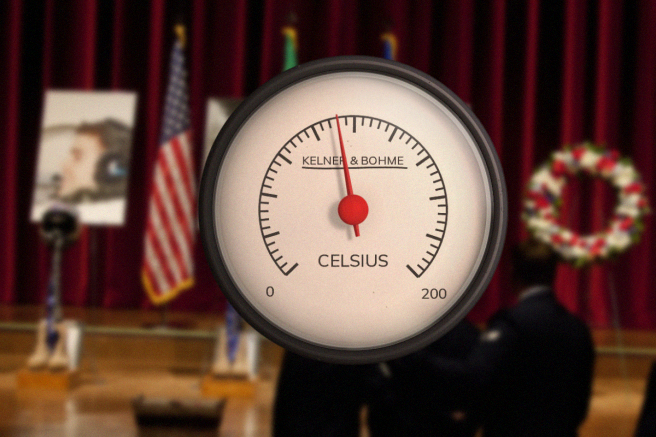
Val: 92
